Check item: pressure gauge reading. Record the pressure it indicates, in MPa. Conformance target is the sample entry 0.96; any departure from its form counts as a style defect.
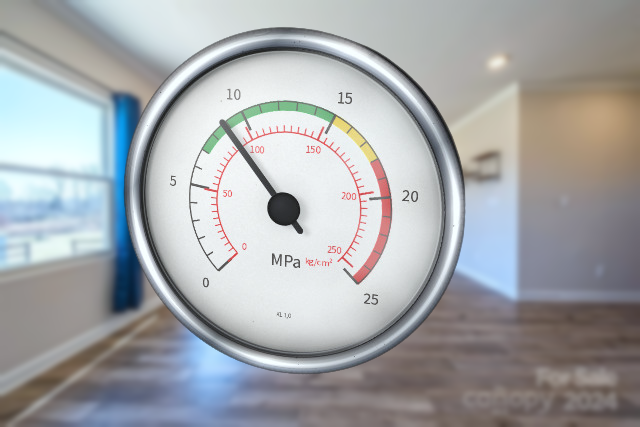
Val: 9
